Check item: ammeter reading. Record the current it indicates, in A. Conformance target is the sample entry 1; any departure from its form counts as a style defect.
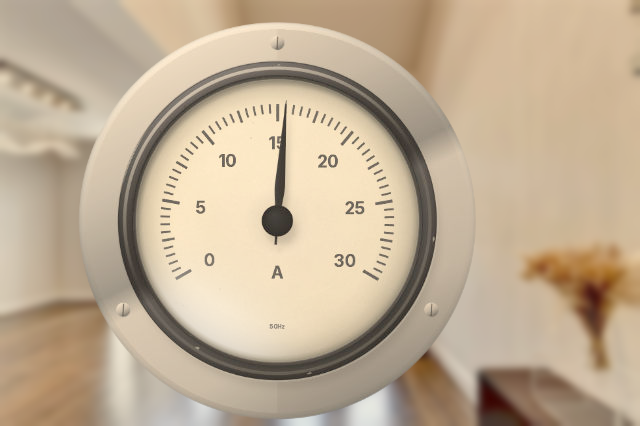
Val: 15.5
